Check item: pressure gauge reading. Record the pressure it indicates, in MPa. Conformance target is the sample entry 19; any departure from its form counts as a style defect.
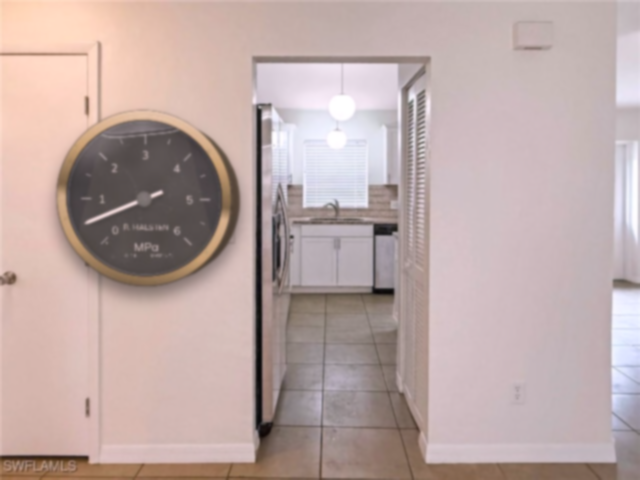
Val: 0.5
